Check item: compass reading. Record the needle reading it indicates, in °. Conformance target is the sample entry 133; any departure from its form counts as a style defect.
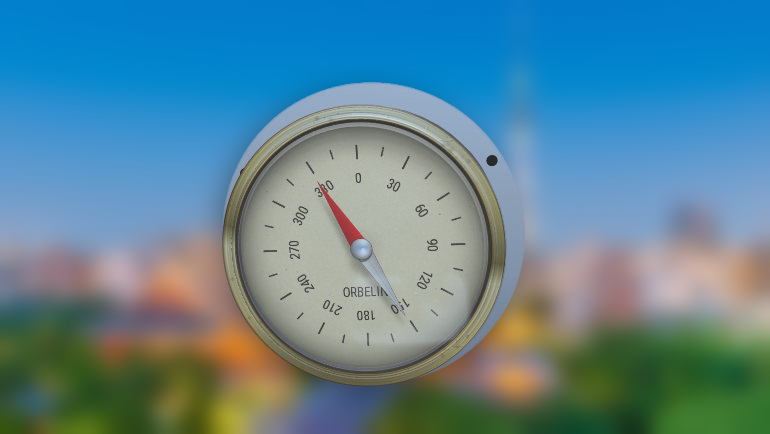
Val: 330
